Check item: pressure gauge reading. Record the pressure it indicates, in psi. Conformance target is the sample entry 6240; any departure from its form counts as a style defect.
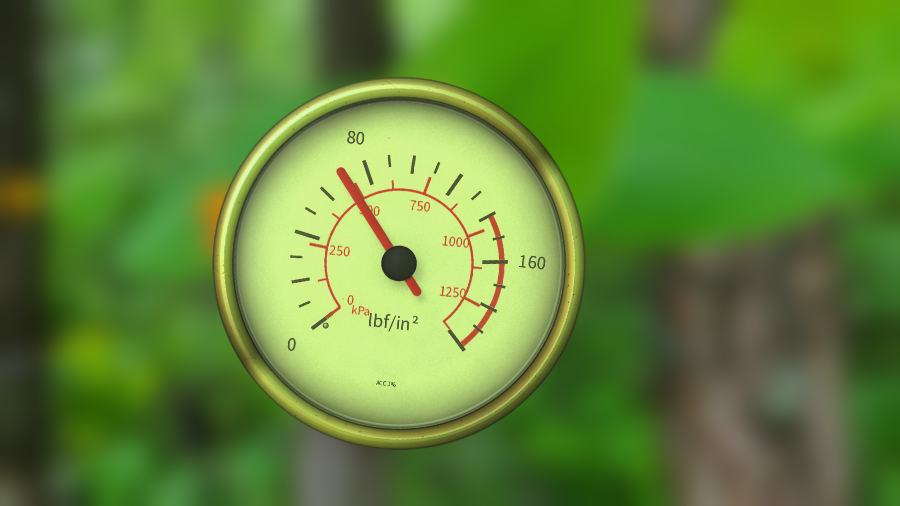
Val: 70
